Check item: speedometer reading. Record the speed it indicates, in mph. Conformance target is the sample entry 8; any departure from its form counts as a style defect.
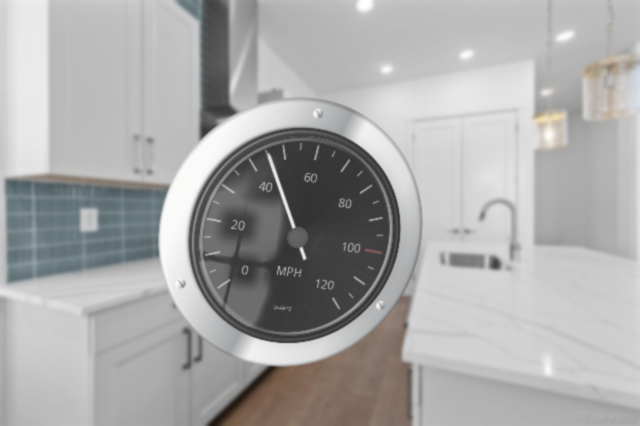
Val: 45
